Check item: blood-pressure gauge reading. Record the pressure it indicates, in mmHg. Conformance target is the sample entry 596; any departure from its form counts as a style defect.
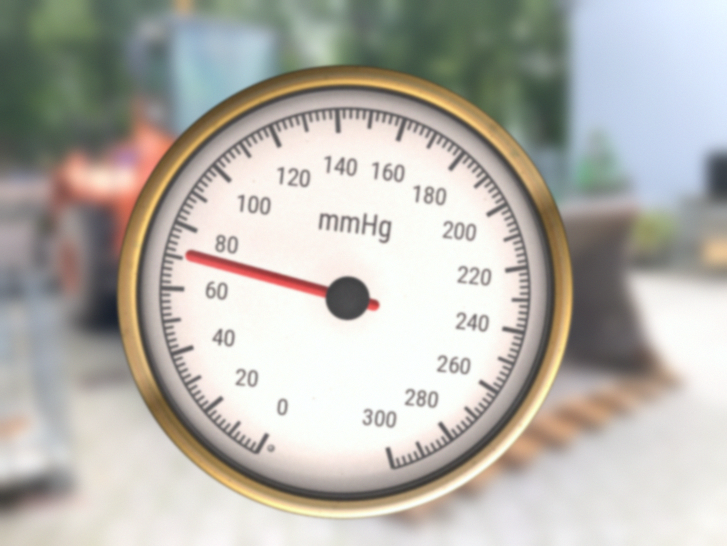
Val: 72
